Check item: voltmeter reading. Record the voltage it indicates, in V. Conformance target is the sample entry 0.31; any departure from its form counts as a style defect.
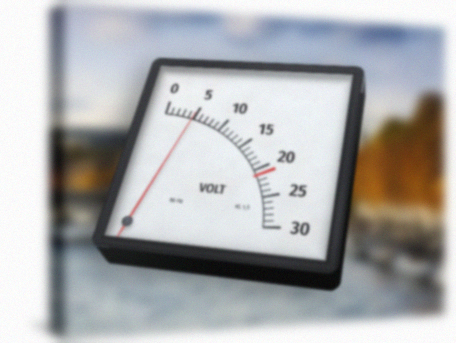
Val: 5
